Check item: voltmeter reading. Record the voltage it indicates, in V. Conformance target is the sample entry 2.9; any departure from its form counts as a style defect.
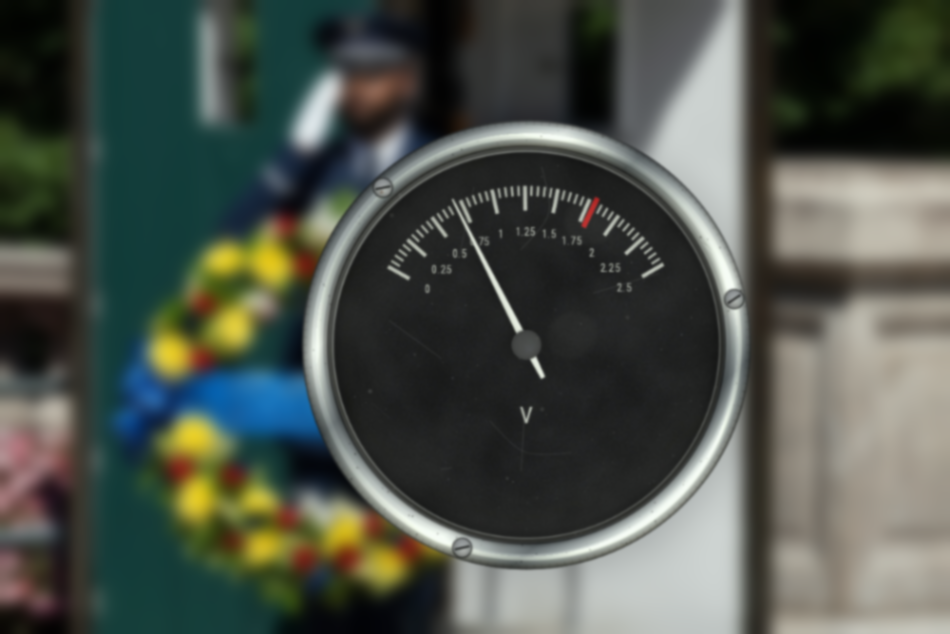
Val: 0.7
